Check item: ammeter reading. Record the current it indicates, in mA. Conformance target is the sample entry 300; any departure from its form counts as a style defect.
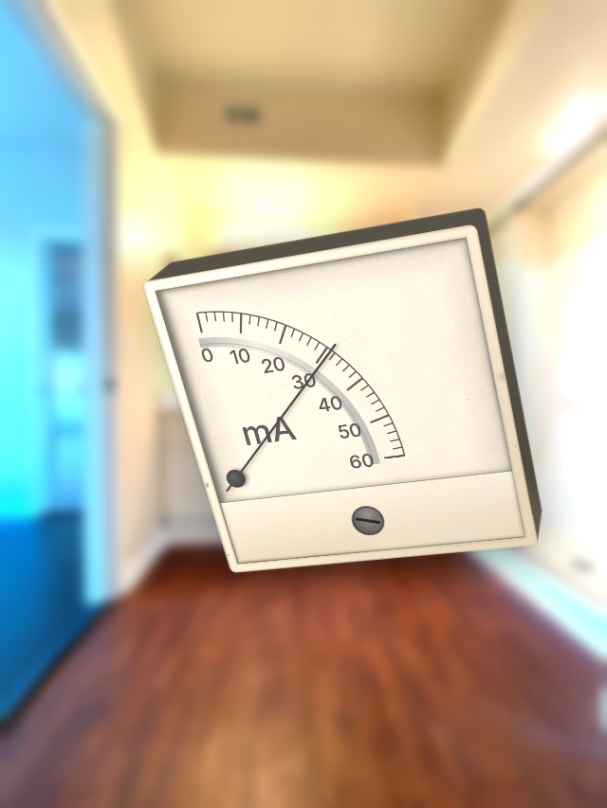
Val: 31
